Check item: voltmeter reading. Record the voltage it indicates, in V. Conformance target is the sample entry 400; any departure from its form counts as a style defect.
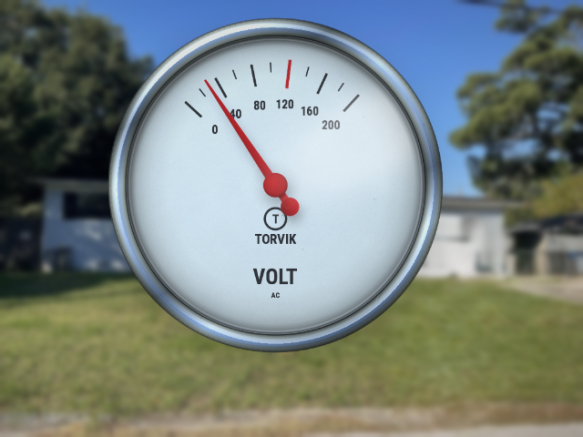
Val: 30
